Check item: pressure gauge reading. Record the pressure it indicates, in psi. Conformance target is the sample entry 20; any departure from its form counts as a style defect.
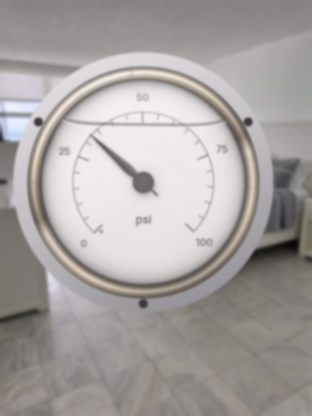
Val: 32.5
